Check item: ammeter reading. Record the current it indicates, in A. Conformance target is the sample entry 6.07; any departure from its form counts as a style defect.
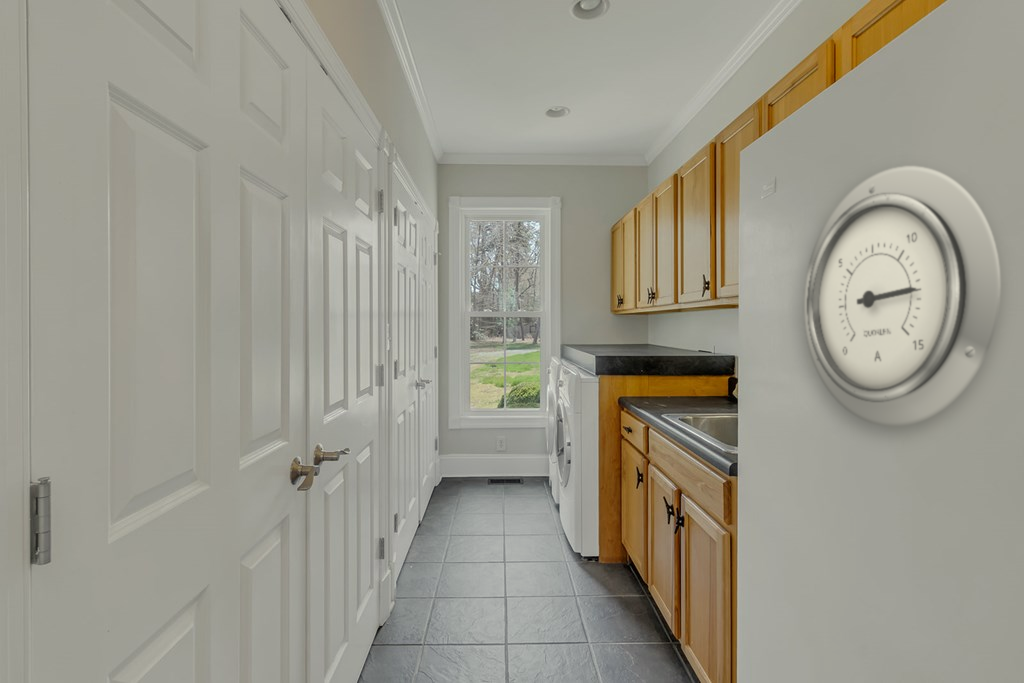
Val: 12.5
